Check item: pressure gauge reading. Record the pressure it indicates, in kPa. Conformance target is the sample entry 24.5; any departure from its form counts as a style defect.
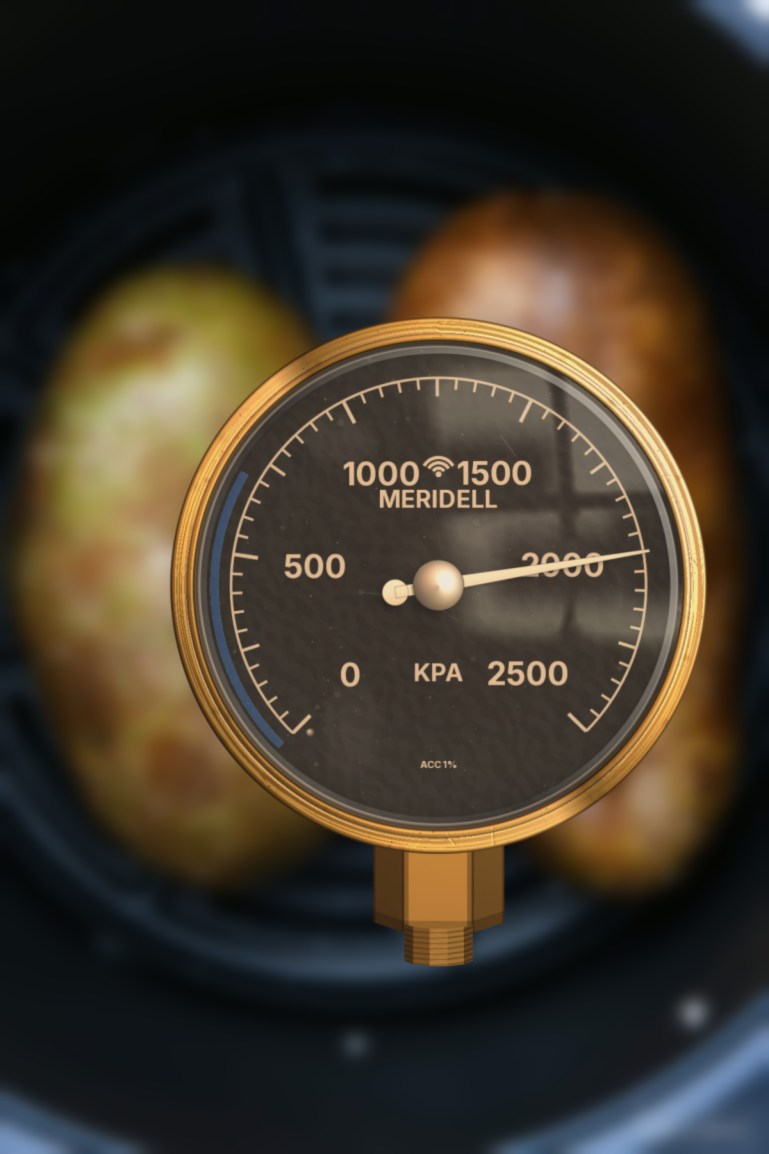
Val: 2000
